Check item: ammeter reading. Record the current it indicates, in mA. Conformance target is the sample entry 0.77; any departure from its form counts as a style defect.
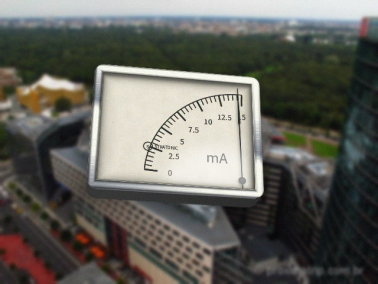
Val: 14.5
